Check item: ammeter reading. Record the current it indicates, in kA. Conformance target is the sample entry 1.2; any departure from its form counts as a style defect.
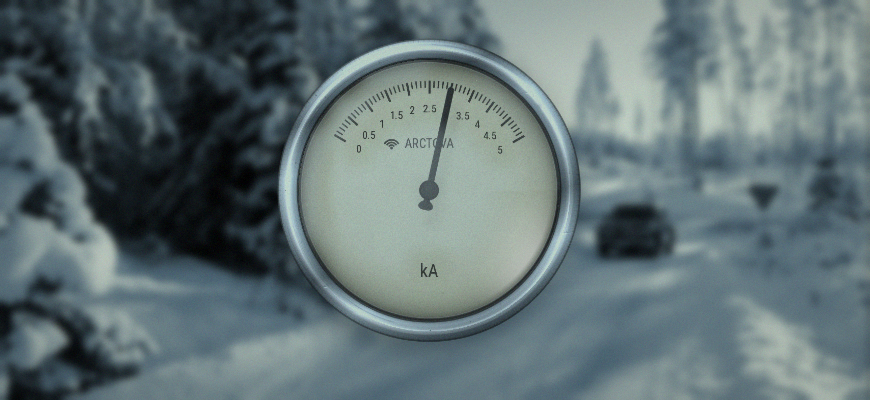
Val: 3
